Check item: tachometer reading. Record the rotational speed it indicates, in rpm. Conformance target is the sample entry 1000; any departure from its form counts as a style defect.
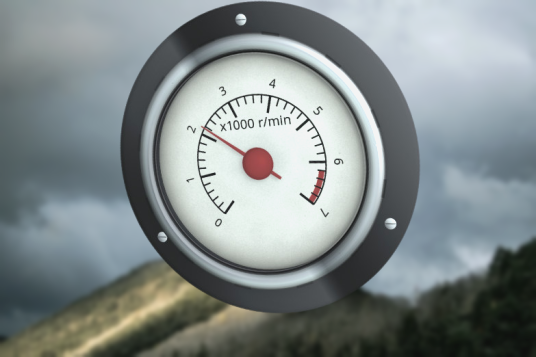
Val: 2200
